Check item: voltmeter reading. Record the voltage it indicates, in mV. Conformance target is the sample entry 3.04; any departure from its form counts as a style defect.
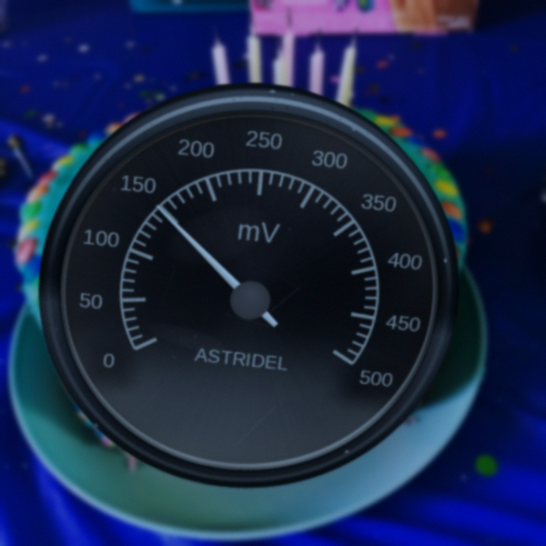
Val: 150
